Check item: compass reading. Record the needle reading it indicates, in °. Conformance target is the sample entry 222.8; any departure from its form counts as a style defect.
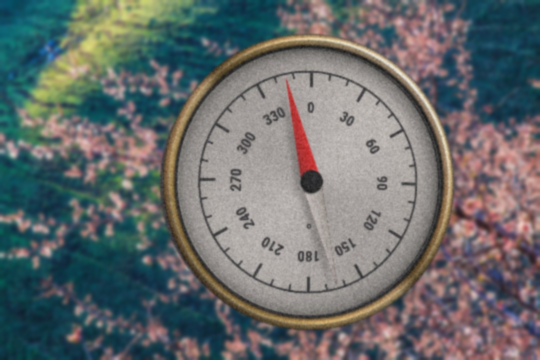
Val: 345
